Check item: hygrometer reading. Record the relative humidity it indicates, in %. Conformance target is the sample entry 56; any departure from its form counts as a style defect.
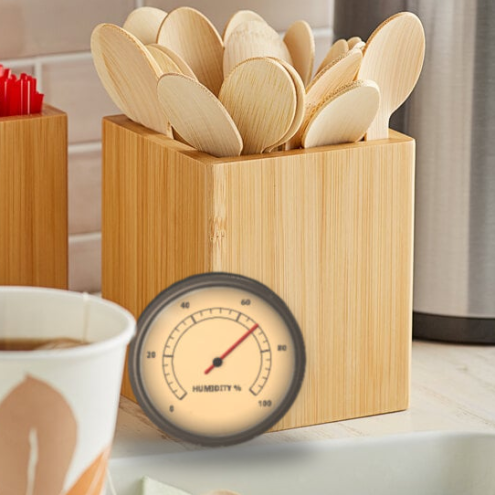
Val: 68
